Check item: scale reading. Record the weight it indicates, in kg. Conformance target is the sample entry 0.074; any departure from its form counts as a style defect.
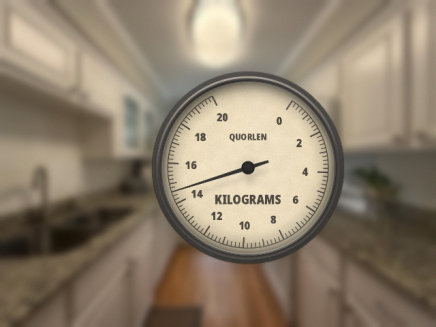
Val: 14.6
